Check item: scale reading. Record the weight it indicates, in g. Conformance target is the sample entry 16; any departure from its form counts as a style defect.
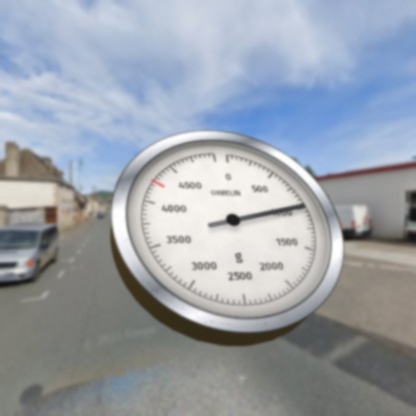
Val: 1000
